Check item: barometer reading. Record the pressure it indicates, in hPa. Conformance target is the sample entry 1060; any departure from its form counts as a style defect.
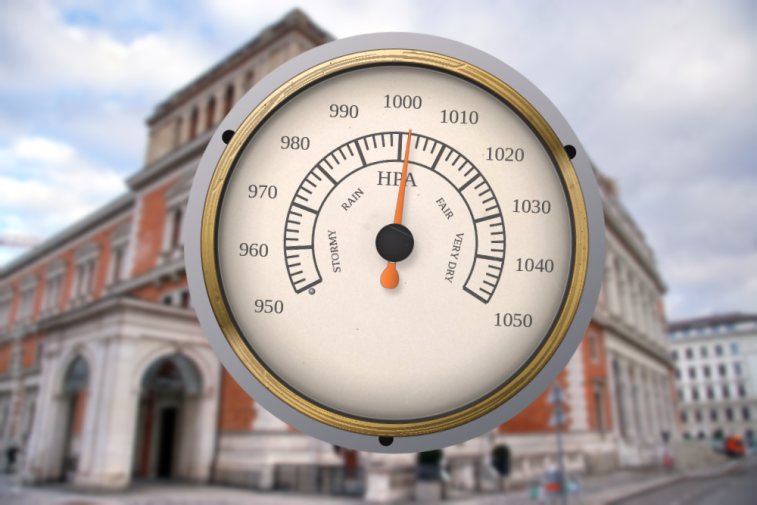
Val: 1002
